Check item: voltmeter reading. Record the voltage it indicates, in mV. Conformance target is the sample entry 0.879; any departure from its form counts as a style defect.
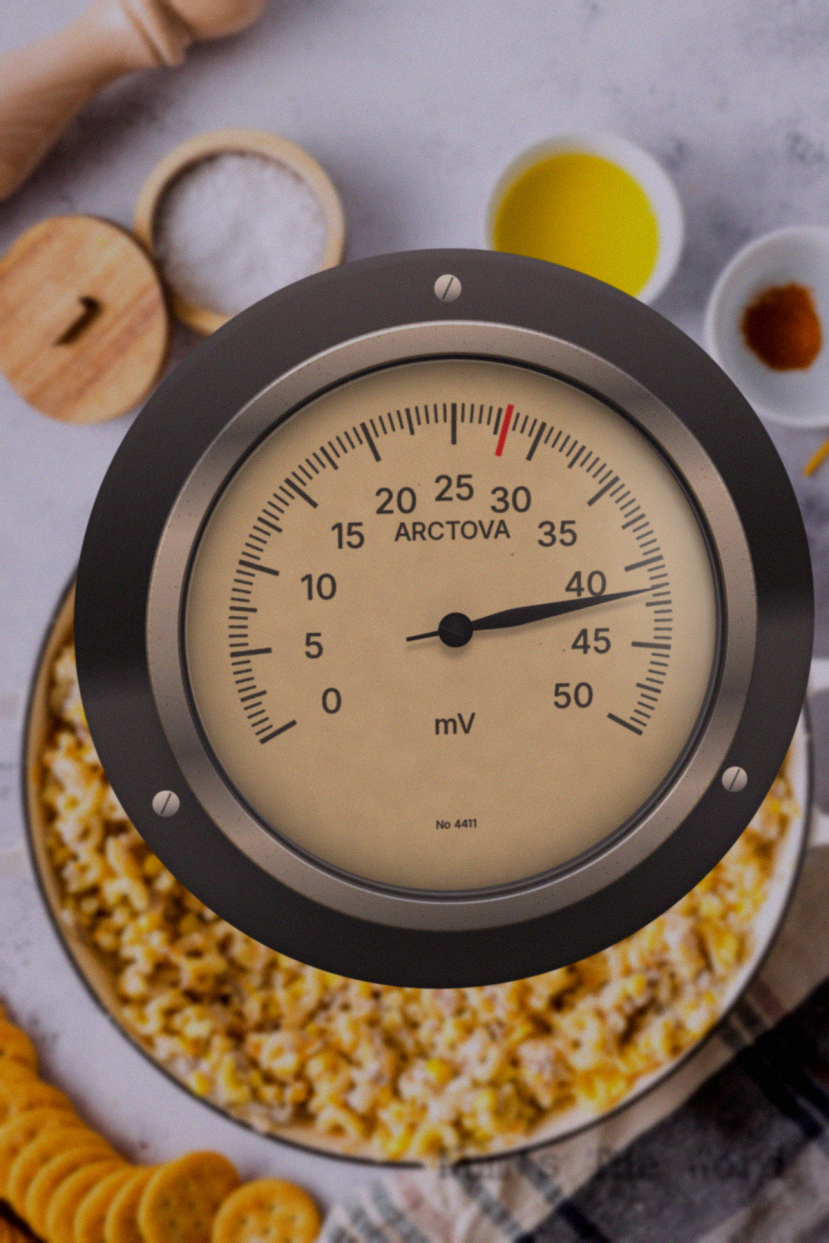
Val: 41.5
